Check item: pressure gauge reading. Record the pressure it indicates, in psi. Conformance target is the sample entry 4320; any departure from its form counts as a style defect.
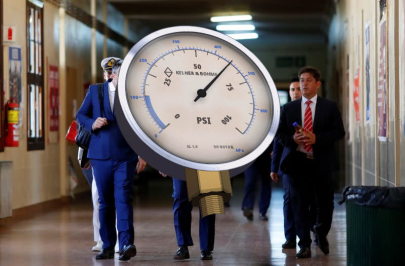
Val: 65
